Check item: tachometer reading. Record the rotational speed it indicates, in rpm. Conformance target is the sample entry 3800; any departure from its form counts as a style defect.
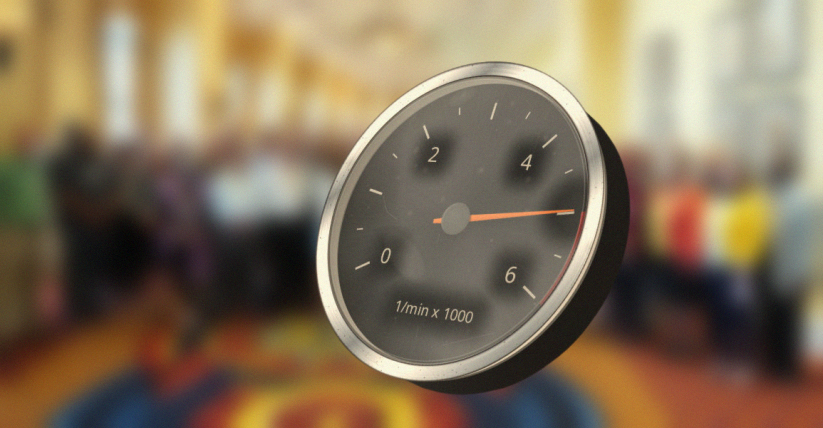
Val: 5000
